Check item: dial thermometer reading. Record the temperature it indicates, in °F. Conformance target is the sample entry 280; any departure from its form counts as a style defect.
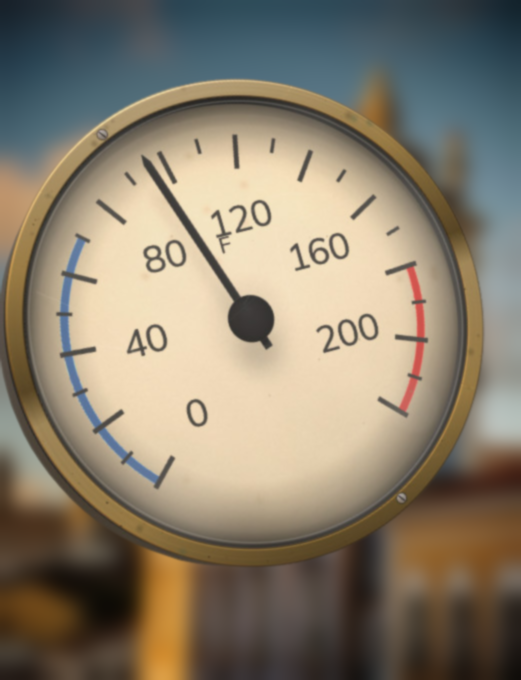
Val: 95
